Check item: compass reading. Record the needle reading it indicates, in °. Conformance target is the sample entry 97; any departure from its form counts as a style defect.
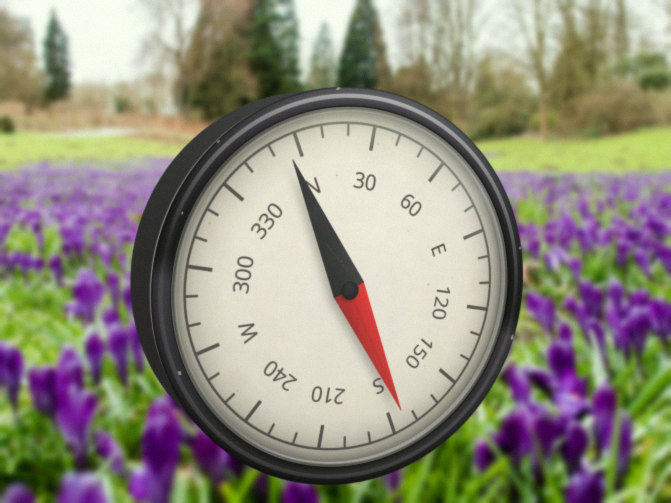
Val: 175
